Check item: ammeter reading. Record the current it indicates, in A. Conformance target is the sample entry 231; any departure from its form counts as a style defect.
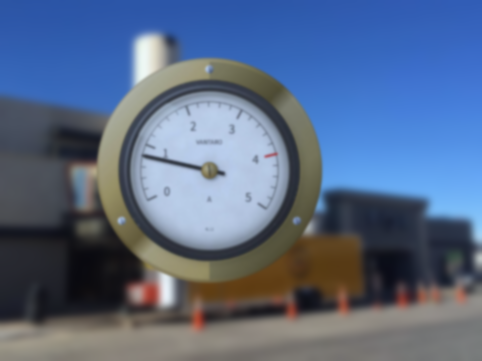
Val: 0.8
